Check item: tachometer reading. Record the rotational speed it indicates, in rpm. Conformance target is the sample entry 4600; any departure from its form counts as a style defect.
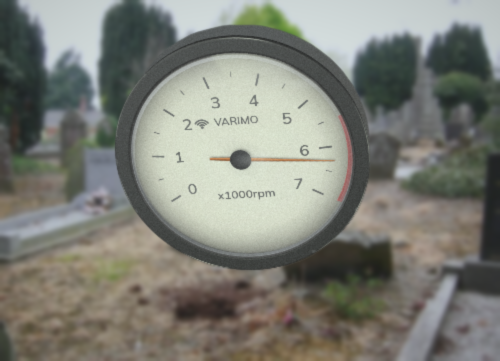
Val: 6250
